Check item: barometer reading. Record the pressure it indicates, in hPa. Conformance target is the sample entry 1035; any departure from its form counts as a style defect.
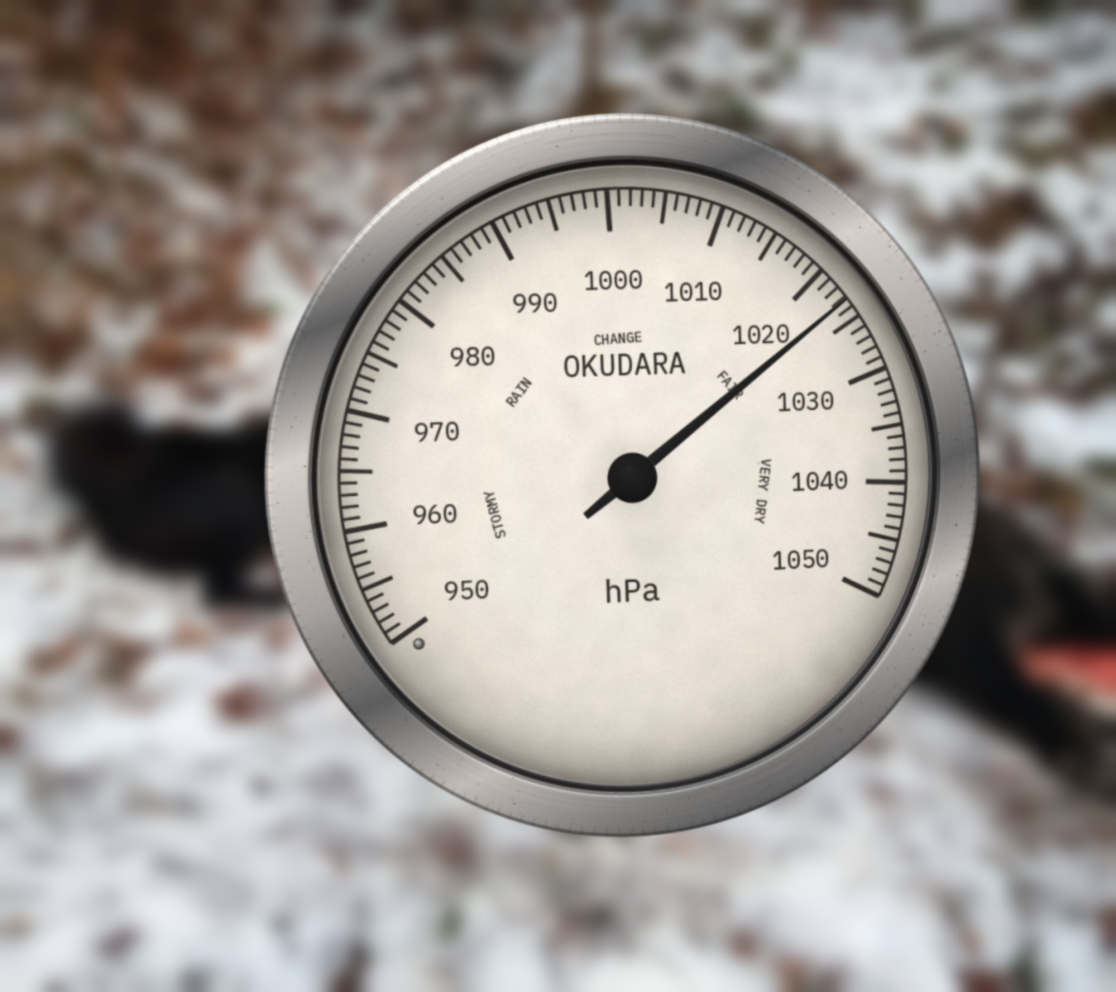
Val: 1023
